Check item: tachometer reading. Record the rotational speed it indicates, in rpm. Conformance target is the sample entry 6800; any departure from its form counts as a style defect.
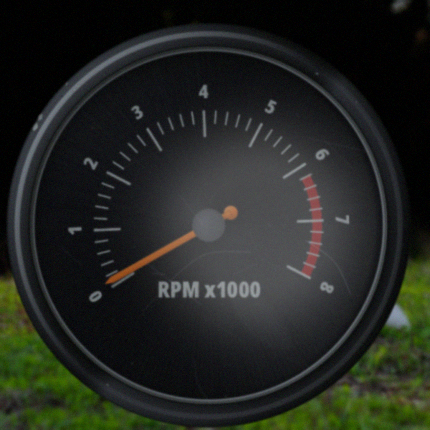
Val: 100
